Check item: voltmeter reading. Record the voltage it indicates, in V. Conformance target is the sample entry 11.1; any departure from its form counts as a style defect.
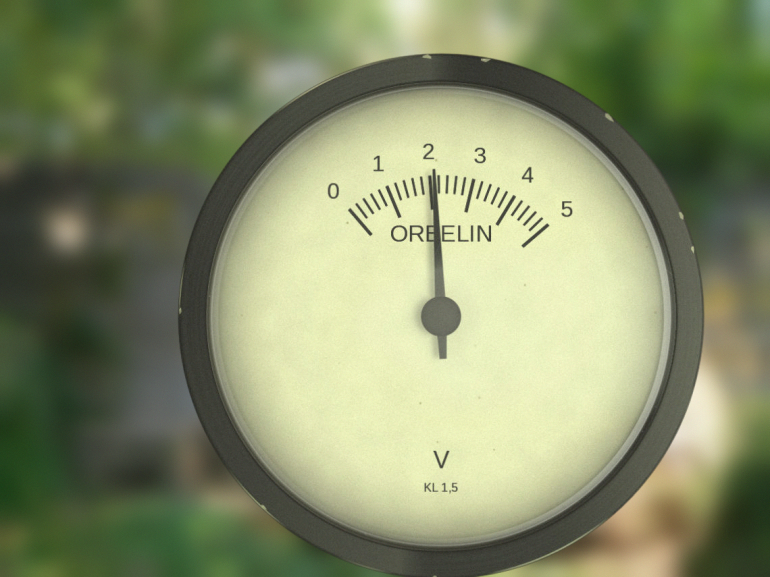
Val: 2.1
